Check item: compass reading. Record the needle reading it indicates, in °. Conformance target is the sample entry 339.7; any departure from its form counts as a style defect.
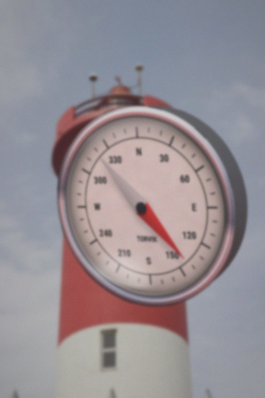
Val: 140
